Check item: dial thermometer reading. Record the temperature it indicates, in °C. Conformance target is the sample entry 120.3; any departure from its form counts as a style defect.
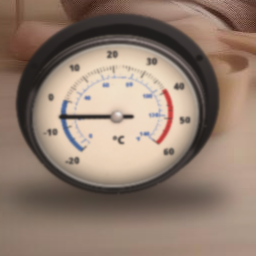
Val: -5
